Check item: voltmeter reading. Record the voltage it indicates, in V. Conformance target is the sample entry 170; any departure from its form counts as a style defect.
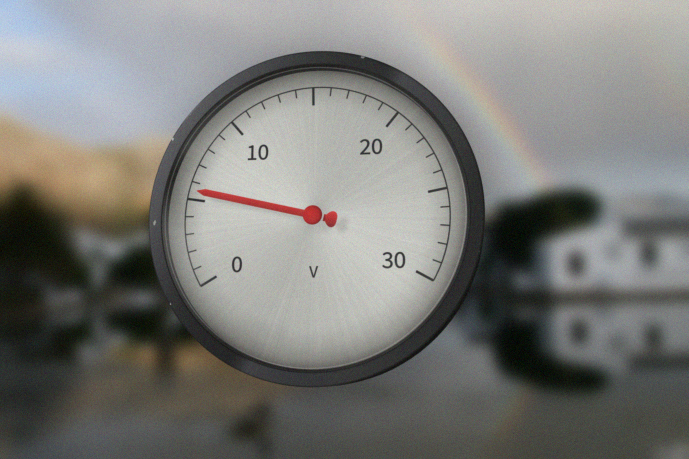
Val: 5.5
